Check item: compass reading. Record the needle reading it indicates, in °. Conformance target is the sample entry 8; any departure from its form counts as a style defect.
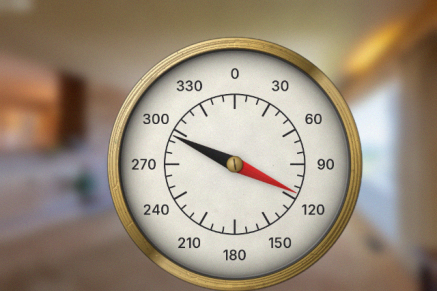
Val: 115
